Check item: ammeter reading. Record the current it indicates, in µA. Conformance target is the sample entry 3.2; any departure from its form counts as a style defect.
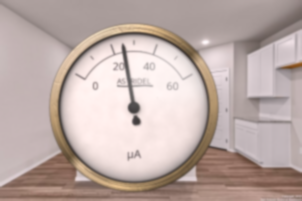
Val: 25
